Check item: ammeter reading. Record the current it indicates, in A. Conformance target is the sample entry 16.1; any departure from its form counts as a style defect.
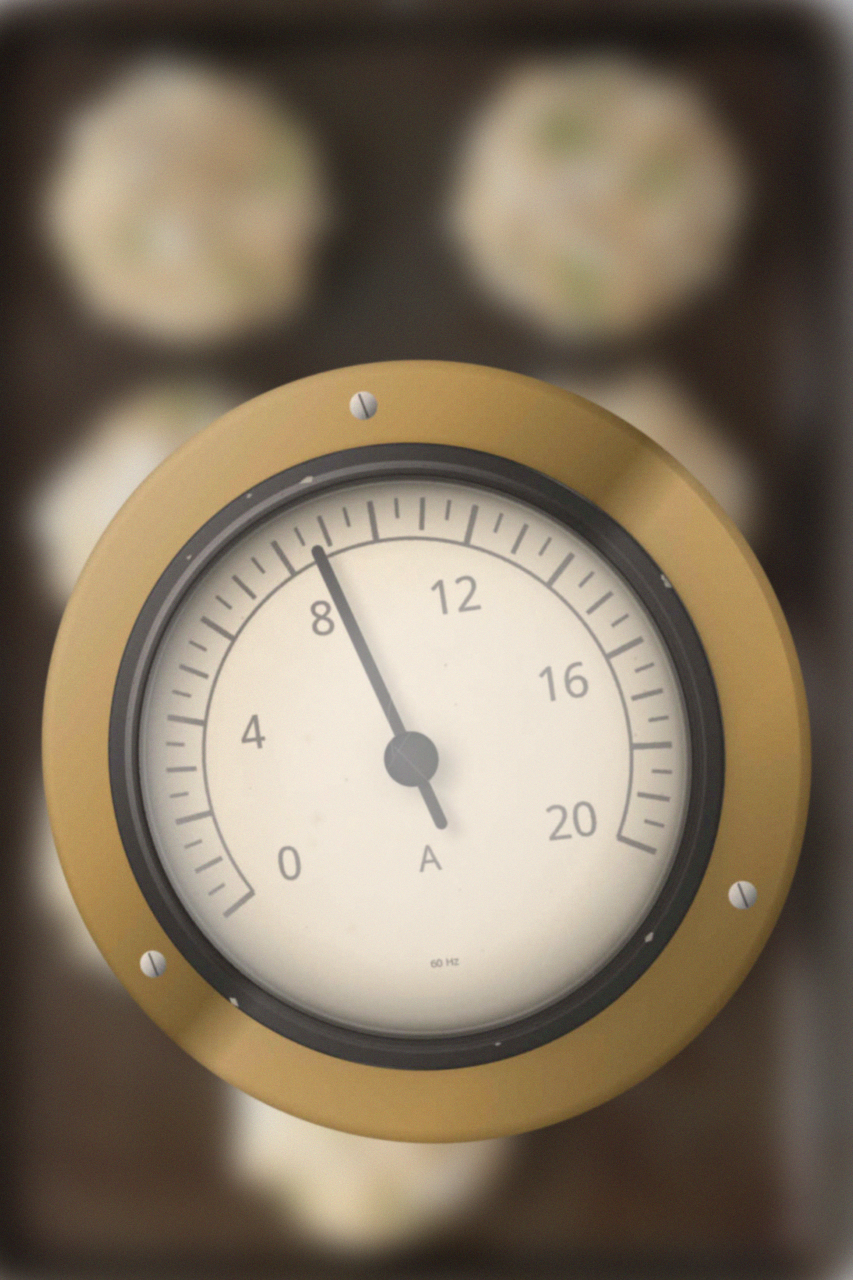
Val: 8.75
